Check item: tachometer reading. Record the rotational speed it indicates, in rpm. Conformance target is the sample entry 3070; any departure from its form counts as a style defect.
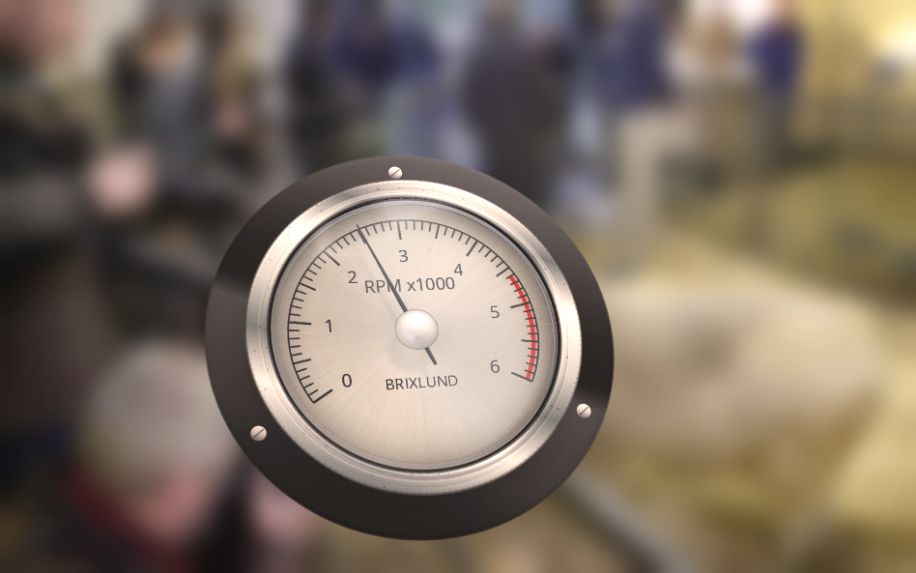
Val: 2500
